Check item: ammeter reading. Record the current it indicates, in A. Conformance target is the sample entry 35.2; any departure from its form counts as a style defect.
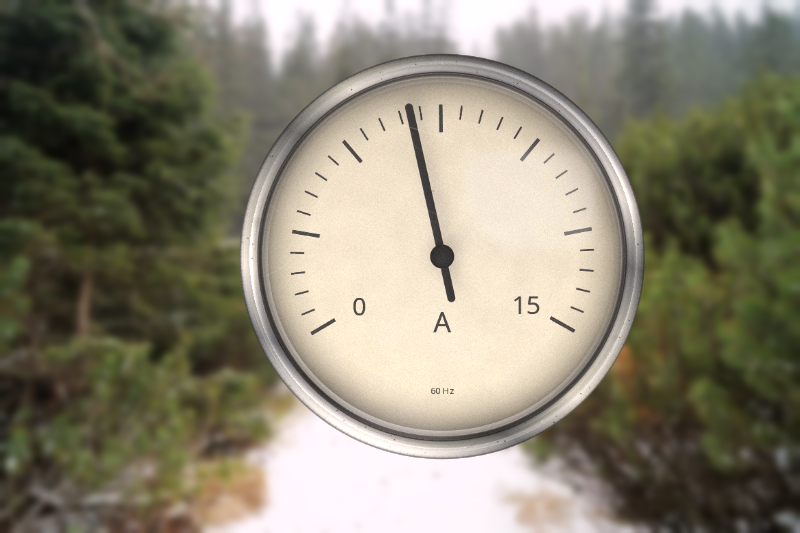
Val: 6.75
